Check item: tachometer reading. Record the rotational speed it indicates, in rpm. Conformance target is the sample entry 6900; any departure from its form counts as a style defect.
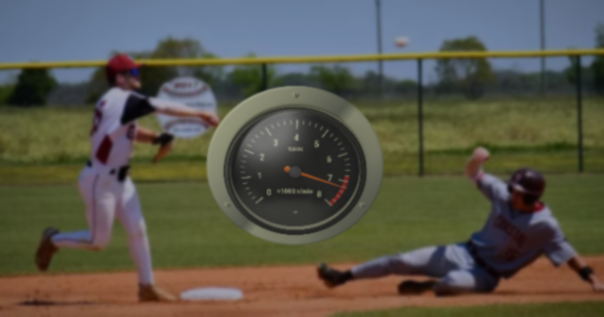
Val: 7200
